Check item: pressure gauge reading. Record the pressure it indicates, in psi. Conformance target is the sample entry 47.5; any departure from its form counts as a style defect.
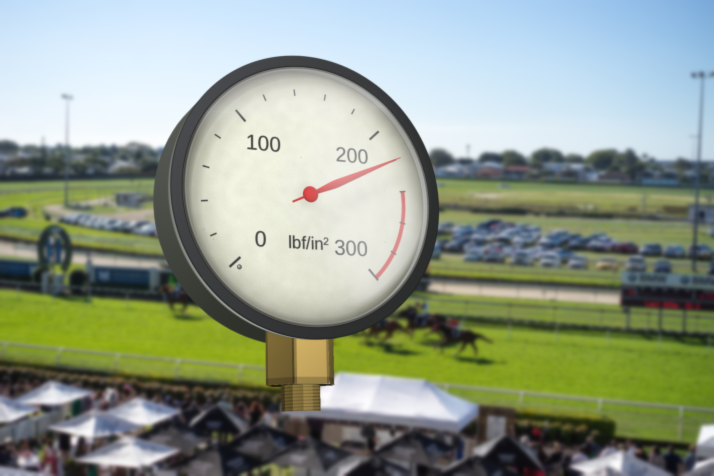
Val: 220
